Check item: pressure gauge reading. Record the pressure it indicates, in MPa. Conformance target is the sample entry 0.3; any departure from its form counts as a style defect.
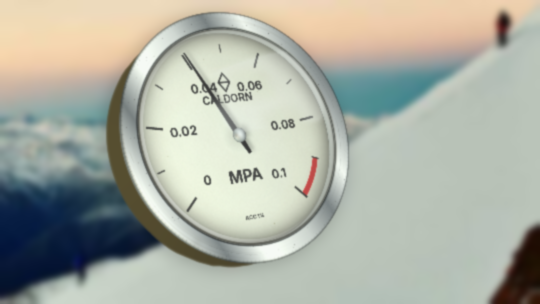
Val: 0.04
